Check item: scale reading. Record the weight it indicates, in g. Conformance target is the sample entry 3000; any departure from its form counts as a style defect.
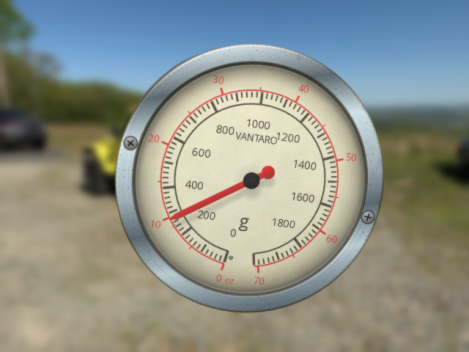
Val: 280
